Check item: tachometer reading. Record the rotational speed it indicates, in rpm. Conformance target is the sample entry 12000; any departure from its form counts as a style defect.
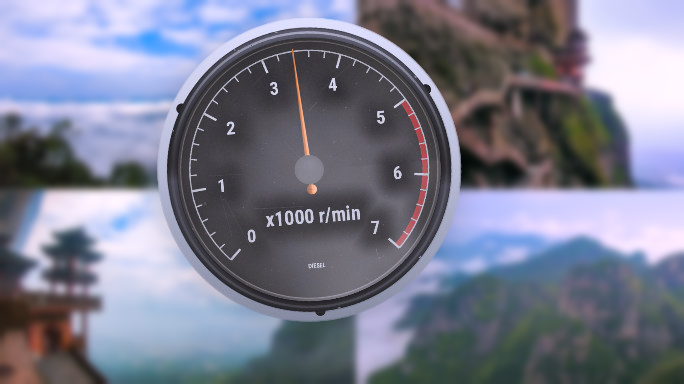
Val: 3400
